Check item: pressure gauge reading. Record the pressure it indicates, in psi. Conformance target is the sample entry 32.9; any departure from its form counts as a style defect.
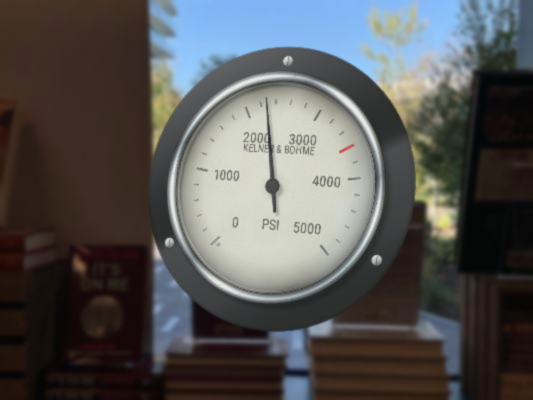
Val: 2300
